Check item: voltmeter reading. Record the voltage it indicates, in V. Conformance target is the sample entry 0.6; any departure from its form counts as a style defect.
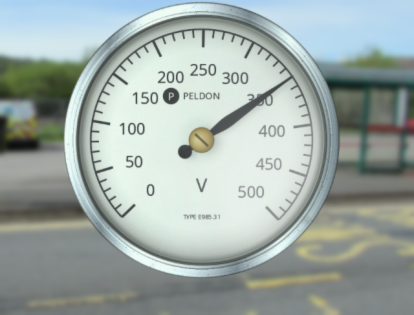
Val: 350
